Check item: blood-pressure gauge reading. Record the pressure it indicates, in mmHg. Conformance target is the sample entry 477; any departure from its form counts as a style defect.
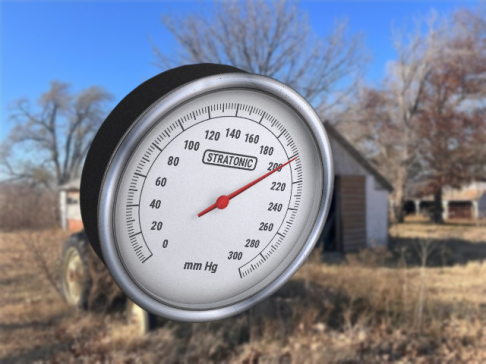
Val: 200
